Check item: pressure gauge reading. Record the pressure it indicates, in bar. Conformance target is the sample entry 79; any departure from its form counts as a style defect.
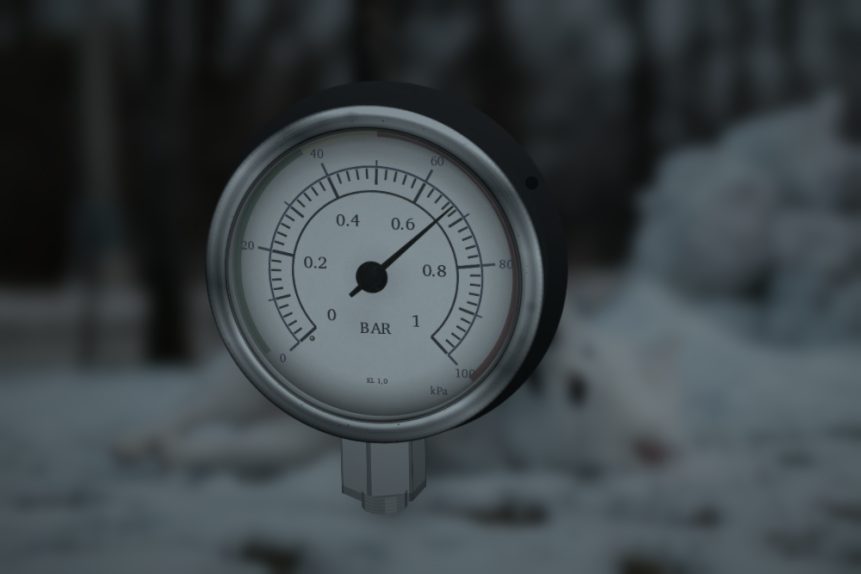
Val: 0.67
